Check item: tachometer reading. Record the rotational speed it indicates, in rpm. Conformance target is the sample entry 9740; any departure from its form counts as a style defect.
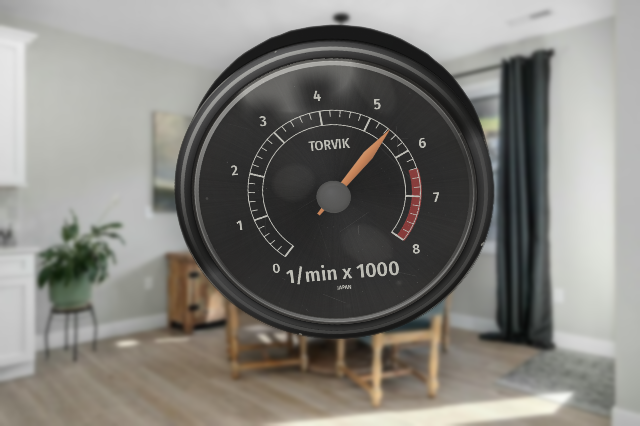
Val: 5400
